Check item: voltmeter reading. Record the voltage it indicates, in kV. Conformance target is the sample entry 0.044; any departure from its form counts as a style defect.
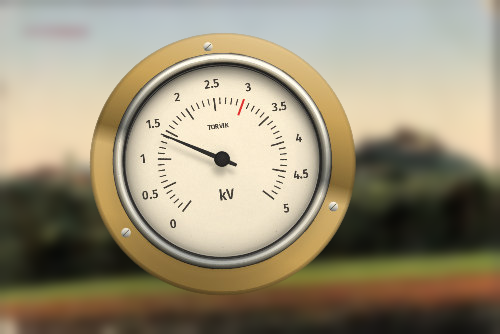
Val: 1.4
